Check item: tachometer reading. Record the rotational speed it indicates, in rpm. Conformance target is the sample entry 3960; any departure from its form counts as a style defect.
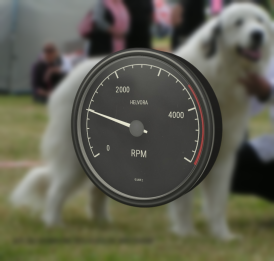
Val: 1000
